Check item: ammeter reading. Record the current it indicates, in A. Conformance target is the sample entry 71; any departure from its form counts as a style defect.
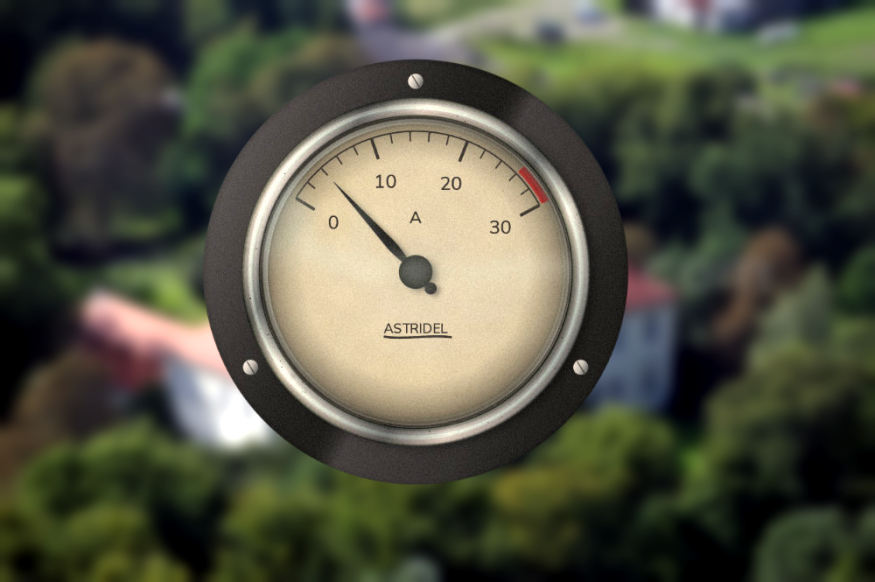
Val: 4
